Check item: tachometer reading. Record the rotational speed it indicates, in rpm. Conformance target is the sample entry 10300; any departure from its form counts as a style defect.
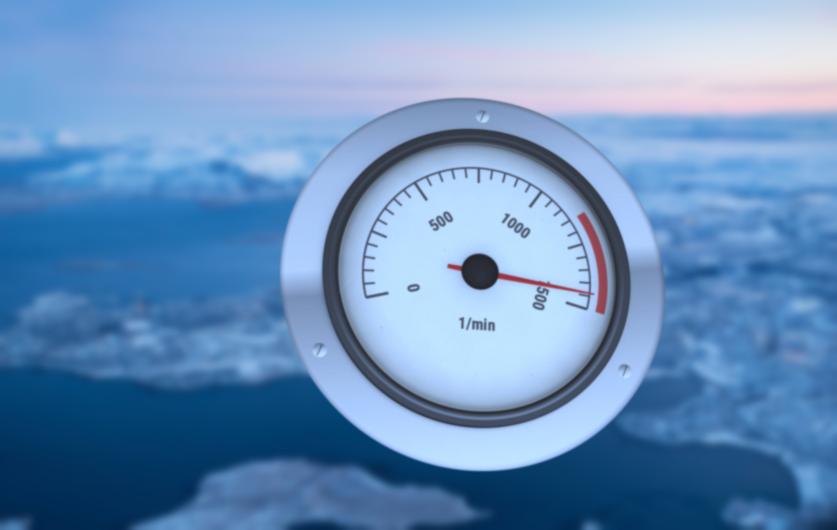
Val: 1450
